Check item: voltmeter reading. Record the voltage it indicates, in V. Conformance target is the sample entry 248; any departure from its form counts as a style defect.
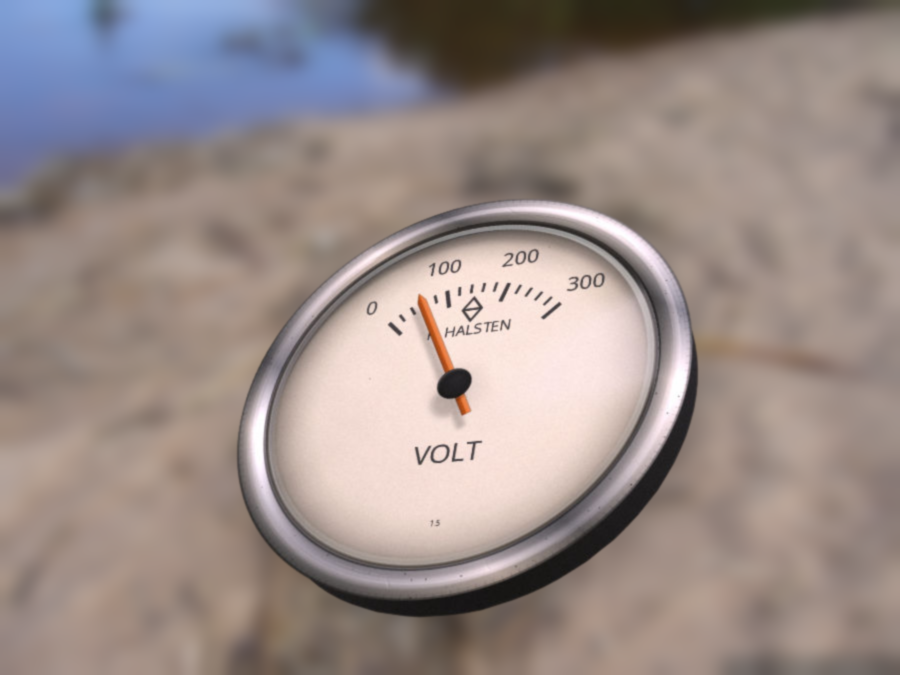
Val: 60
